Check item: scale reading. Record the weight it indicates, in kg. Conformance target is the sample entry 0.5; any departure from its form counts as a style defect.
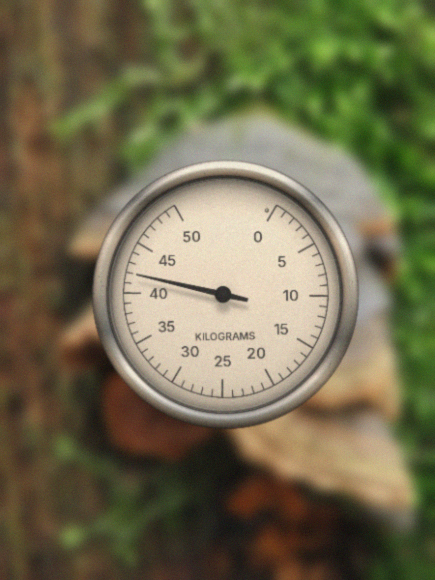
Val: 42
